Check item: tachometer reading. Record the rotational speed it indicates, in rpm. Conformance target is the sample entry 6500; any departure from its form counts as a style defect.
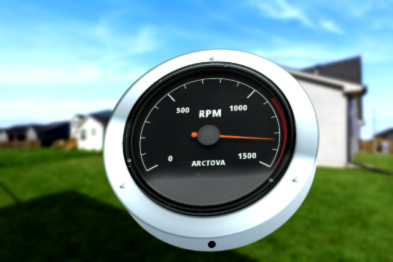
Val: 1350
